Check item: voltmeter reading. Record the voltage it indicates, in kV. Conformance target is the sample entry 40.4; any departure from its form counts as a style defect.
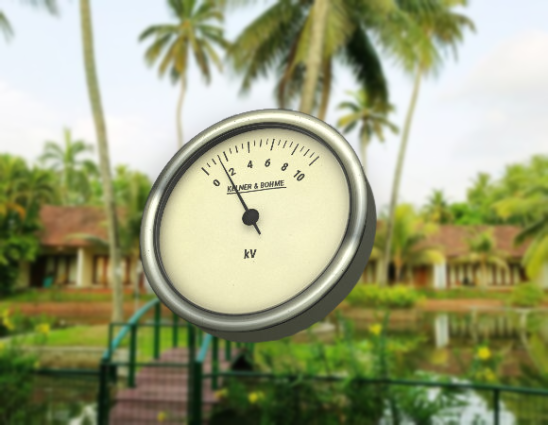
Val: 1.5
